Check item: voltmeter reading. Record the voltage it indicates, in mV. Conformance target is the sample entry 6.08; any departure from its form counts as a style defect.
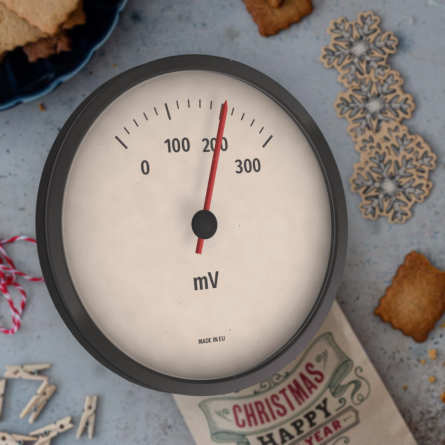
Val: 200
